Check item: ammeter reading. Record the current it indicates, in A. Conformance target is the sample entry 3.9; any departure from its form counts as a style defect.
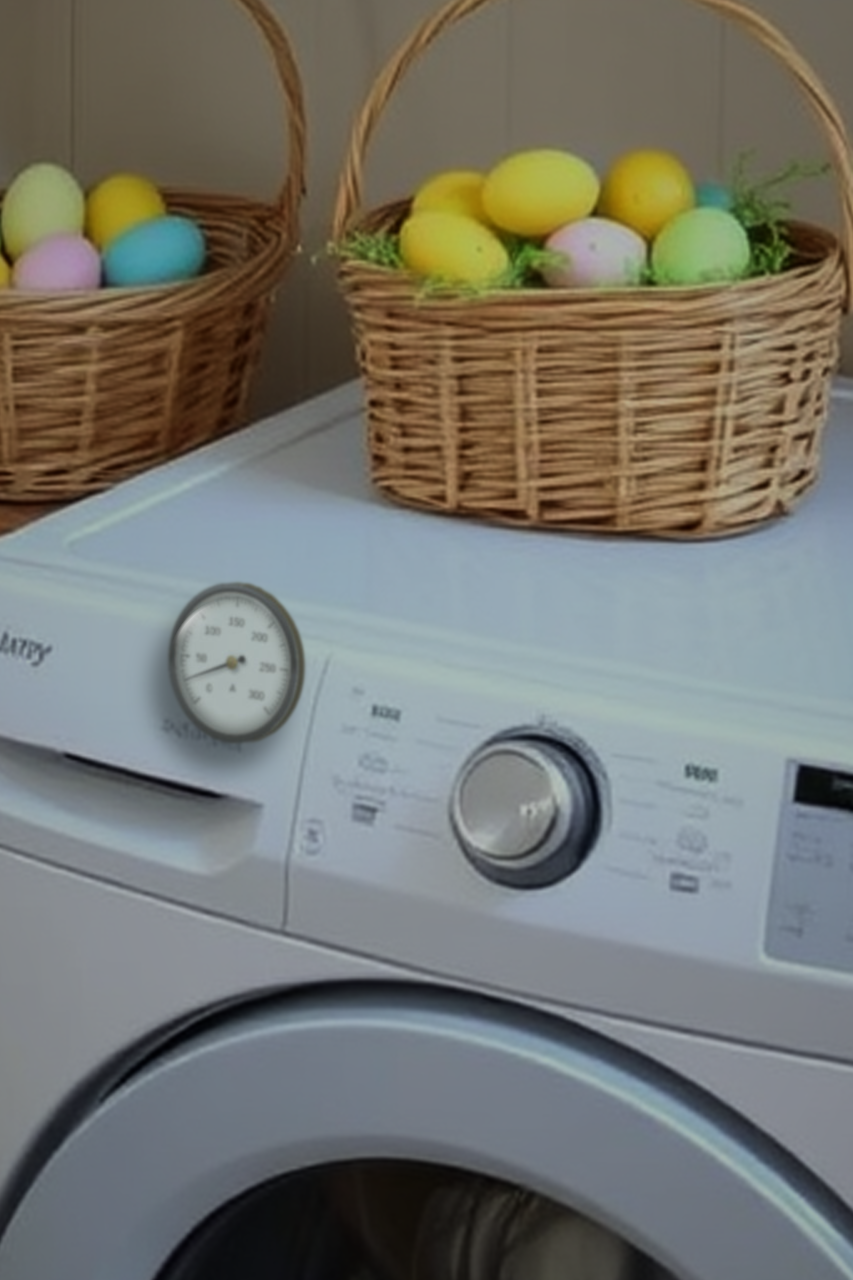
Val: 25
